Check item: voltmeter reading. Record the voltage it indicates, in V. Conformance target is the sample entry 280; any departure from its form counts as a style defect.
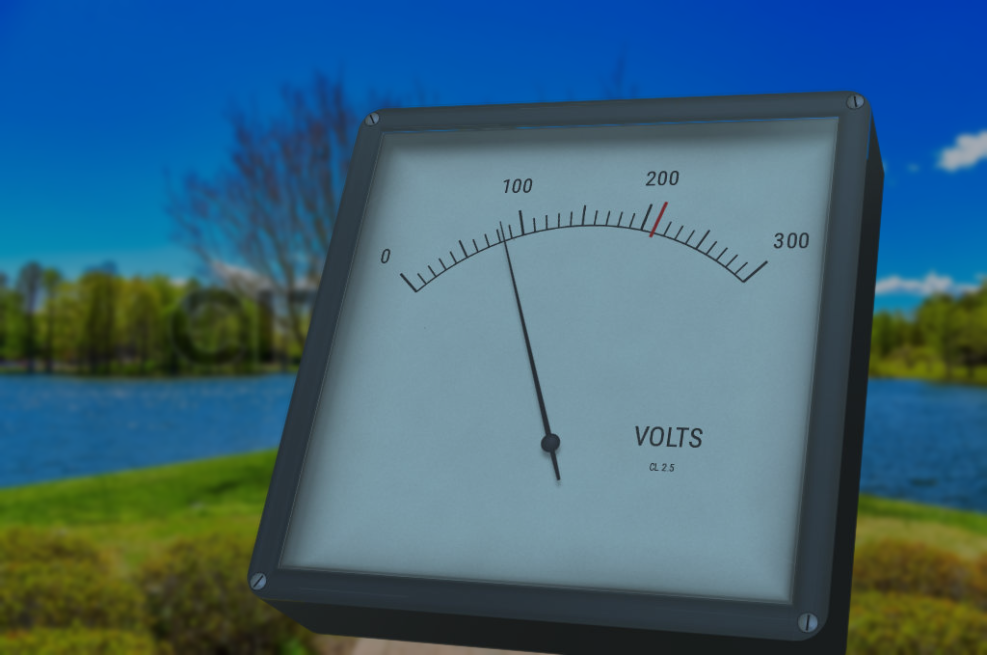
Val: 85
